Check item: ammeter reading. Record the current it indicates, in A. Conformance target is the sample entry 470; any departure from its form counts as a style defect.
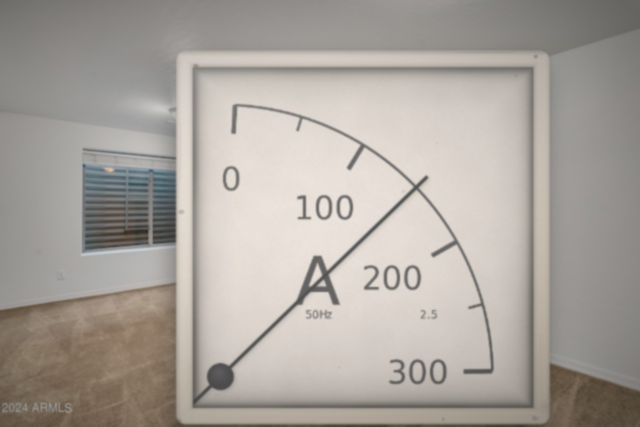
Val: 150
